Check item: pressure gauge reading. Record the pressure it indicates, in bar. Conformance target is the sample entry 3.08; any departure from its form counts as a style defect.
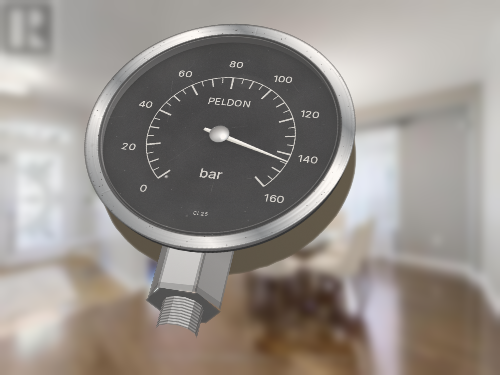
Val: 145
